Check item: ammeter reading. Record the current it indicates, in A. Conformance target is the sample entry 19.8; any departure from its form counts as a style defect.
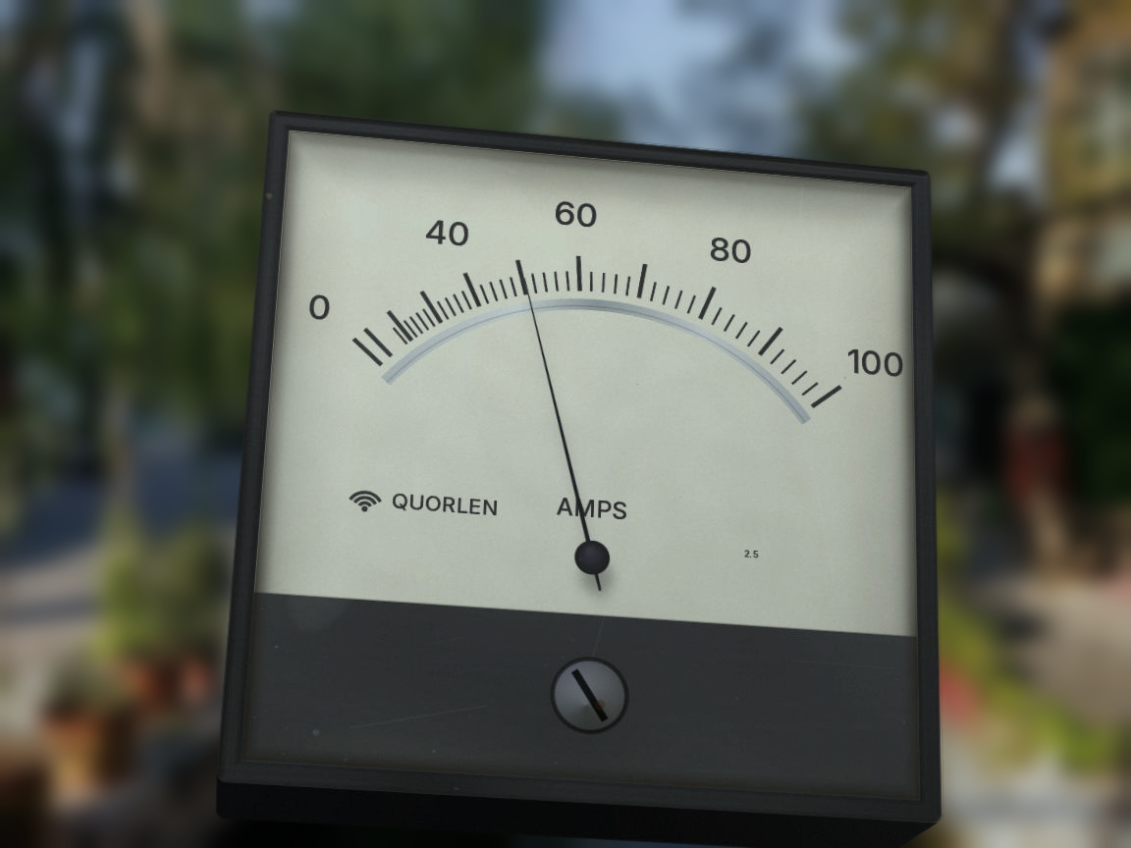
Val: 50
